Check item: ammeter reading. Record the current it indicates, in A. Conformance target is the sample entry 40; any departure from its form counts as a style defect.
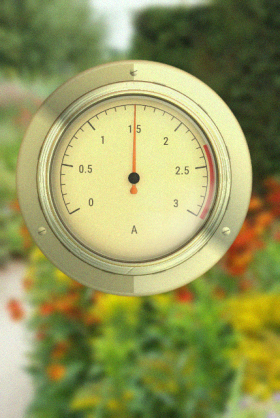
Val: 1.5
